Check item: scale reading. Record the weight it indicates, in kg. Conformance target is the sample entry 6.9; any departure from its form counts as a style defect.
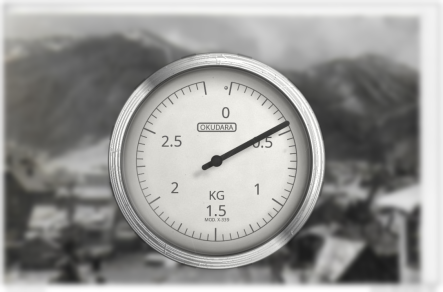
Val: 0.45
